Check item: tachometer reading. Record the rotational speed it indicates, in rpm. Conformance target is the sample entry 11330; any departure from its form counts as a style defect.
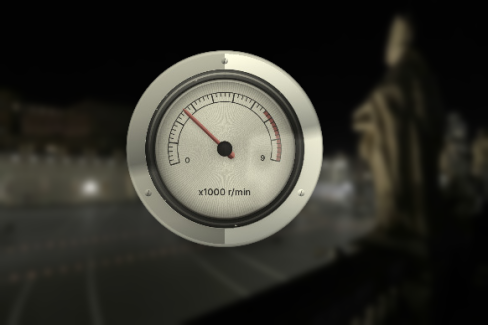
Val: 2600
